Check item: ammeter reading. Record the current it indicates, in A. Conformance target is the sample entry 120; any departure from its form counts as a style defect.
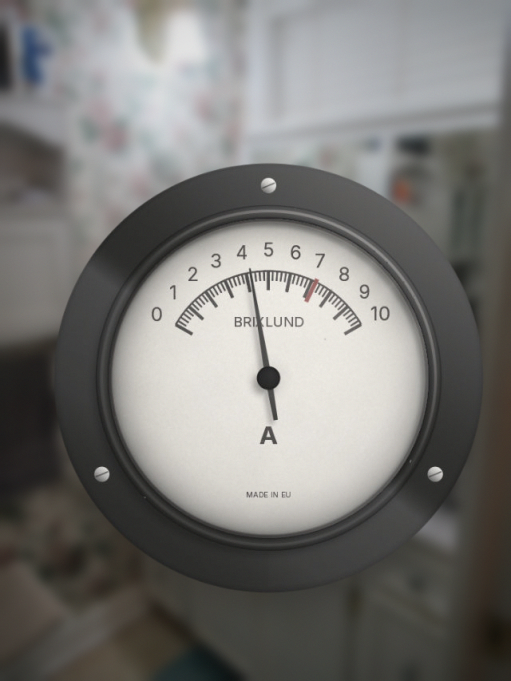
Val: 4.2
